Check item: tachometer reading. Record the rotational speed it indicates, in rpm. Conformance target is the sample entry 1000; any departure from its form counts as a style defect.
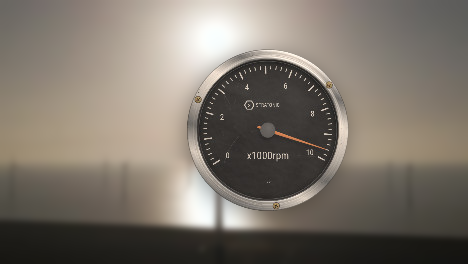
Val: 9600
